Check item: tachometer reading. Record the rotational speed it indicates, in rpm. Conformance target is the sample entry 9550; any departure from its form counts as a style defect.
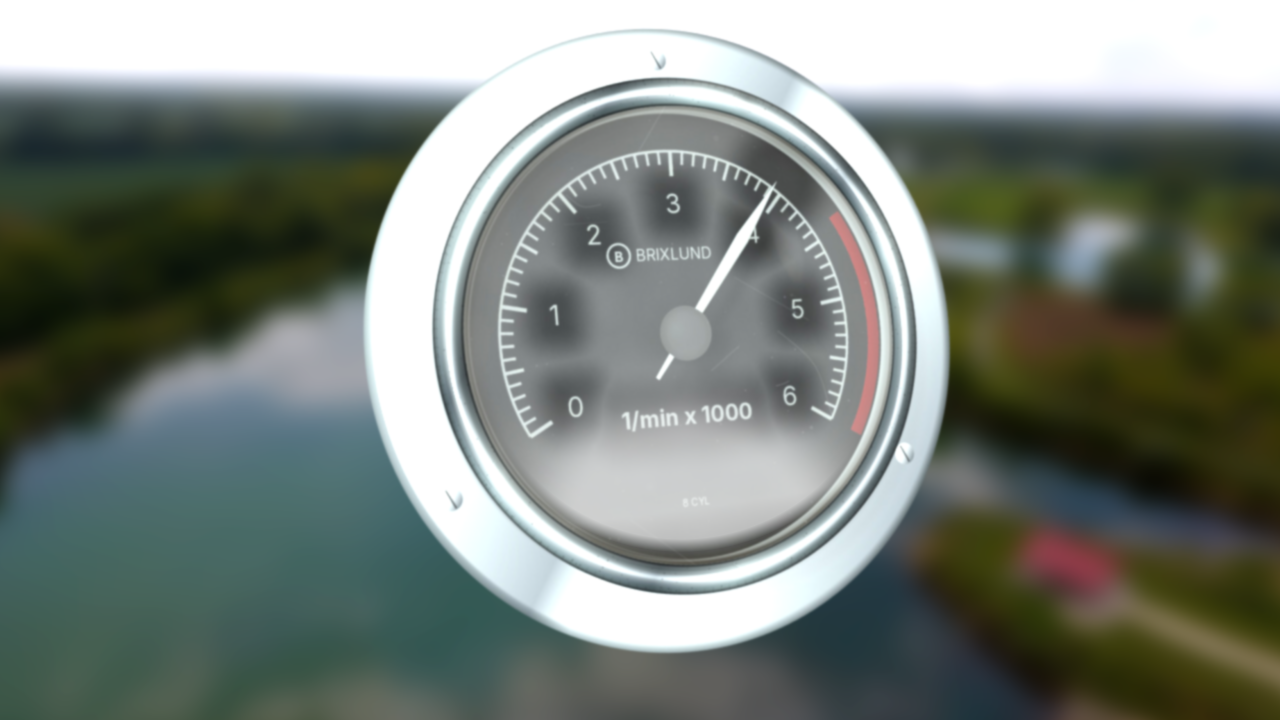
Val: 3900
